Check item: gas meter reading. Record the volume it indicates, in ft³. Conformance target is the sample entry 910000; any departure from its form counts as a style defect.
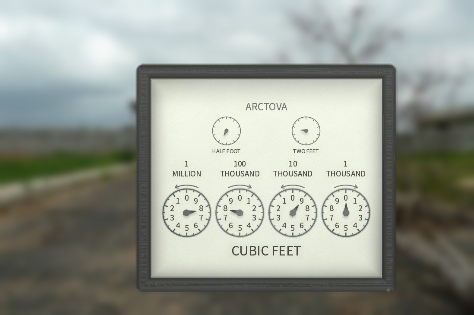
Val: 779000
